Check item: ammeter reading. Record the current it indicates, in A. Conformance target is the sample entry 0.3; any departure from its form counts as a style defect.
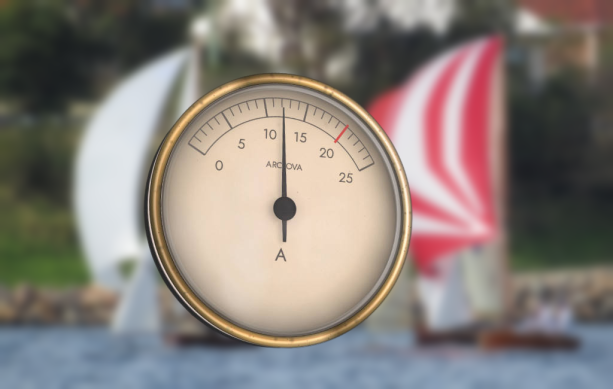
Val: 12
